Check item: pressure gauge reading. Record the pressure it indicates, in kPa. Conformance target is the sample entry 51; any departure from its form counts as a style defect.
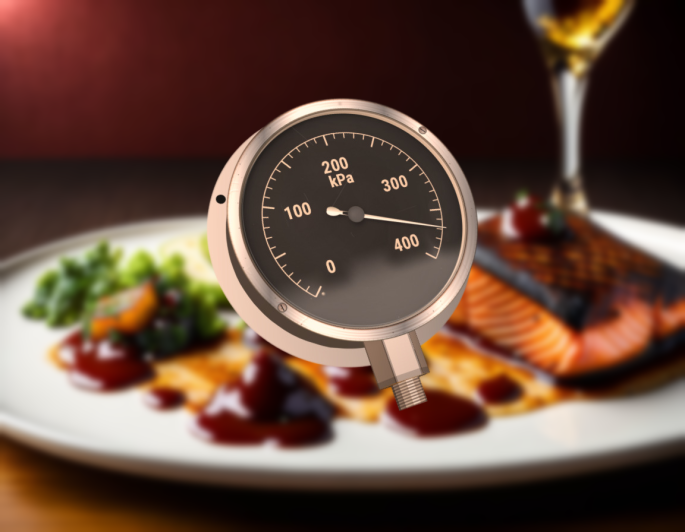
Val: 370
